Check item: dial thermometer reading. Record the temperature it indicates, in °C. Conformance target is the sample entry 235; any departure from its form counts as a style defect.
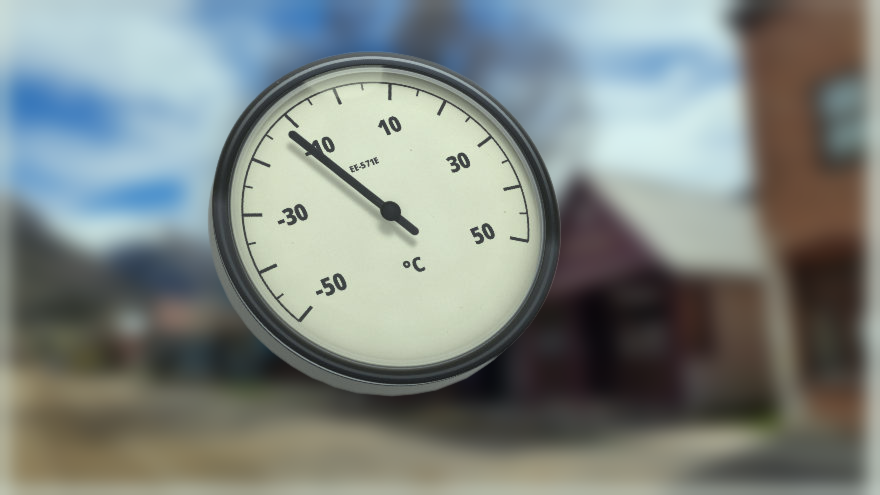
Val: -12.5
